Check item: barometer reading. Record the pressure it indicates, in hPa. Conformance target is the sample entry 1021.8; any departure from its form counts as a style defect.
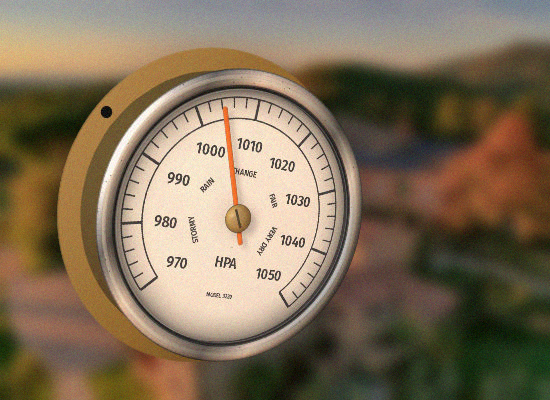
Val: 1004
